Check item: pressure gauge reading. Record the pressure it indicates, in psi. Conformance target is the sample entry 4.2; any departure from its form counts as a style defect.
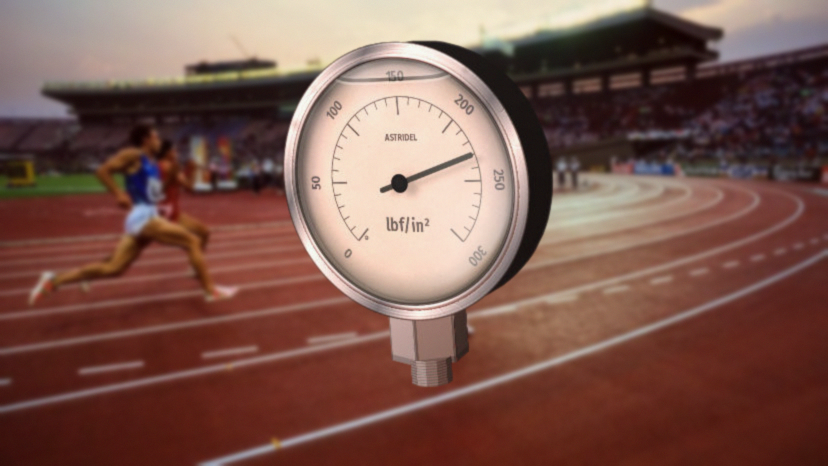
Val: 230
